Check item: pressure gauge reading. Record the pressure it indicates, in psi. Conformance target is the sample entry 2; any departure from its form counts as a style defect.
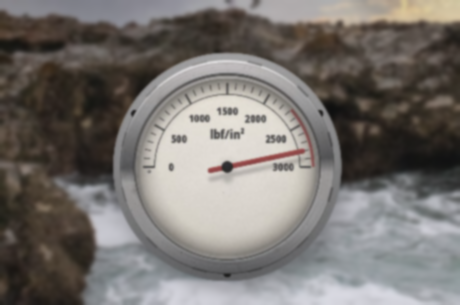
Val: 2800
